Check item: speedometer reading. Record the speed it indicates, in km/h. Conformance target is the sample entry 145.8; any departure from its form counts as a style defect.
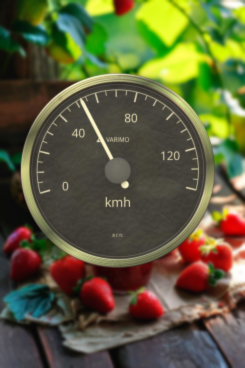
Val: 52.5
